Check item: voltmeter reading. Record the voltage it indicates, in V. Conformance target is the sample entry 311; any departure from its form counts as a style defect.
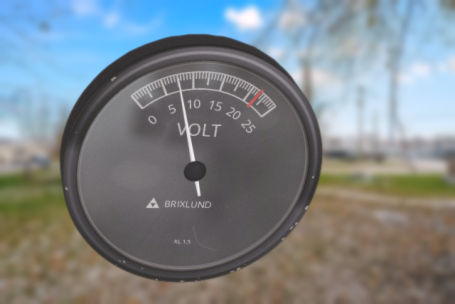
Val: 7.5
